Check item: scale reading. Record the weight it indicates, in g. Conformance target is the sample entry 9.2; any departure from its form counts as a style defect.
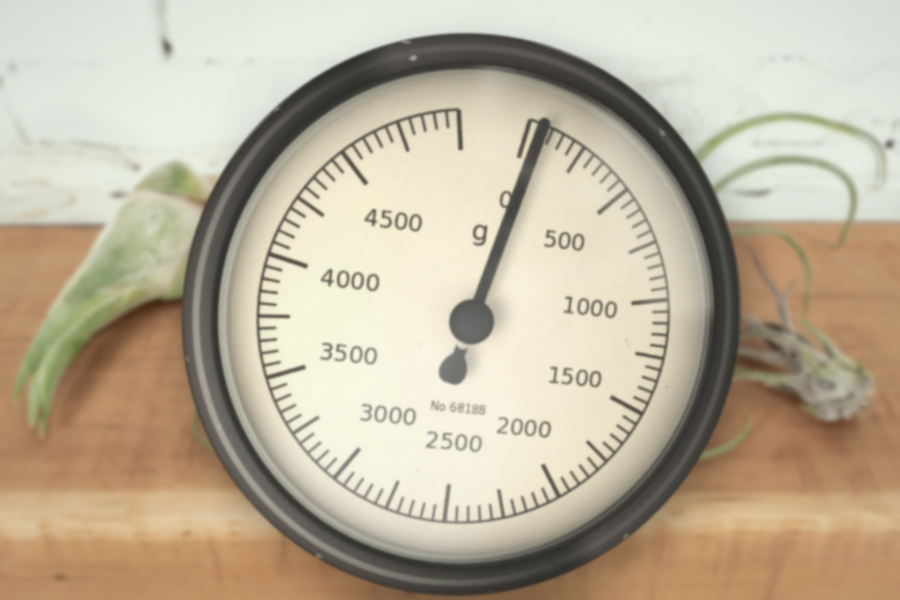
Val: 50
